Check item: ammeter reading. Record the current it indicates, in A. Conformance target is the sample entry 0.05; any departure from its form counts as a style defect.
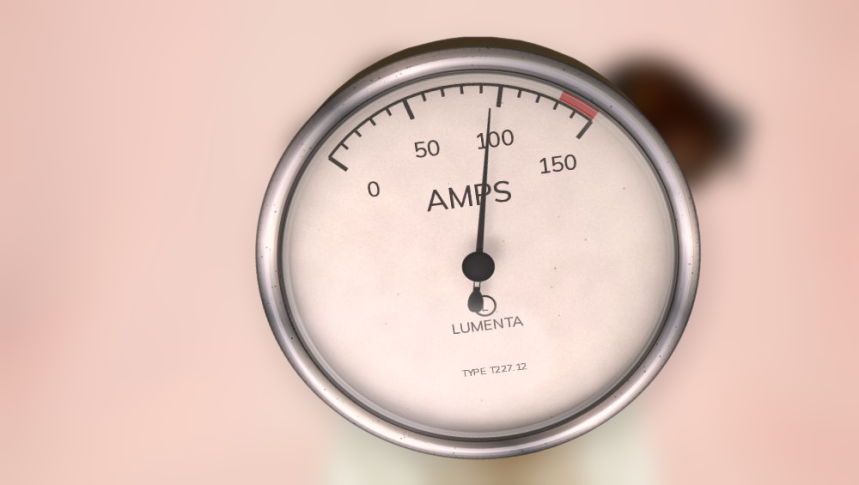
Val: 95
